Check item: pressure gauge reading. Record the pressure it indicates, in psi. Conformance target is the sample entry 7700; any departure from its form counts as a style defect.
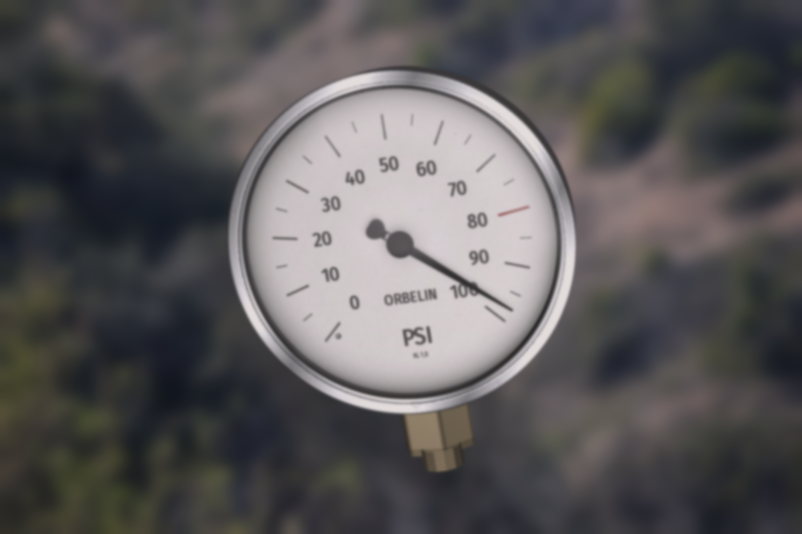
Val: 97.5
